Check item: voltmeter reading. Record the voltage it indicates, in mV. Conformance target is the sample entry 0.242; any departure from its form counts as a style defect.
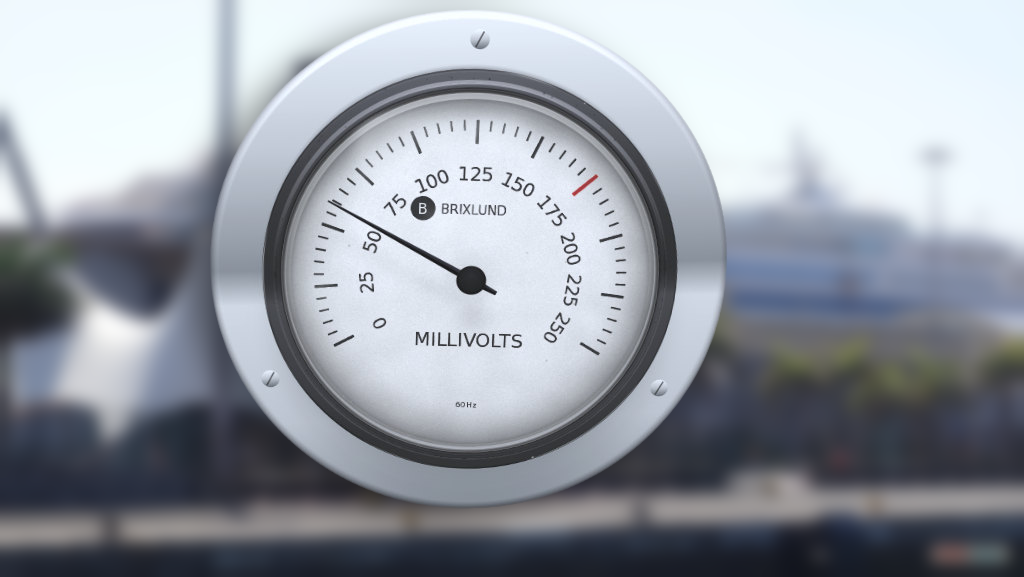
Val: 60
